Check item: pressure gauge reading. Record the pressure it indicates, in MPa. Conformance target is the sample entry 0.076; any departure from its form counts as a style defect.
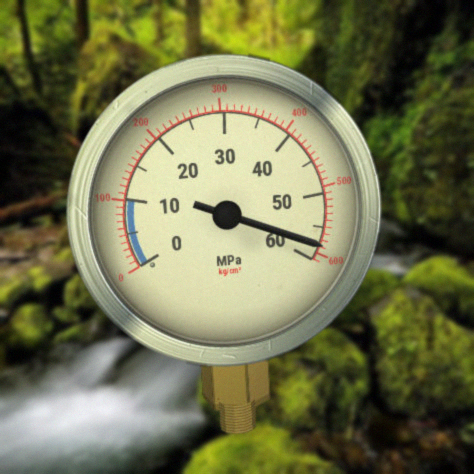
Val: 57.5
